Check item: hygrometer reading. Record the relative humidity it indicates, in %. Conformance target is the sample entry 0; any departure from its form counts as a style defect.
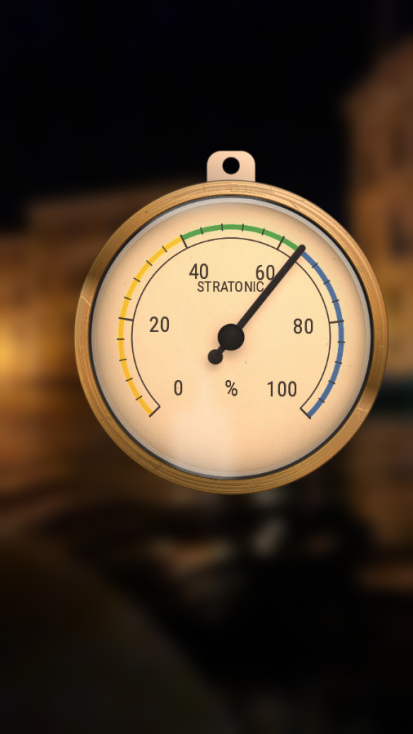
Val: 64
